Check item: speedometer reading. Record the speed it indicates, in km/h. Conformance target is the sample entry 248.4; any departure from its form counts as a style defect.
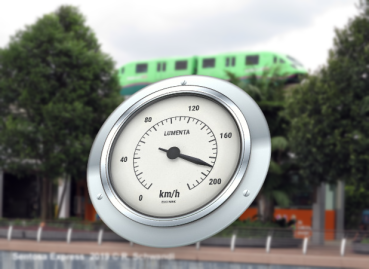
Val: 190
